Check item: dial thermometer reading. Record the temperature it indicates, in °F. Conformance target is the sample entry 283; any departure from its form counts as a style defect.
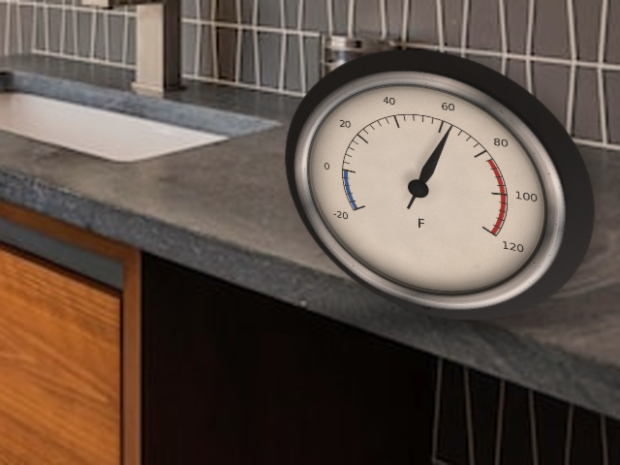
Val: 64
